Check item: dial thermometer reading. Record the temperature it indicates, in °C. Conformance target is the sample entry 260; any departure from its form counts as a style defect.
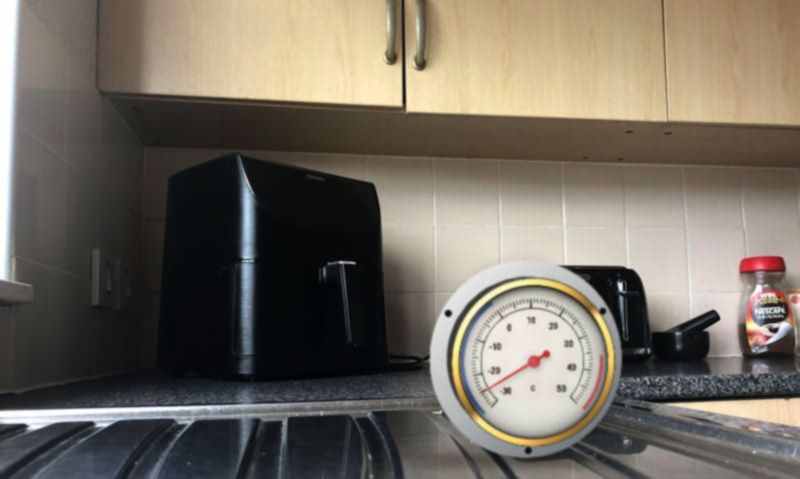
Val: -25
